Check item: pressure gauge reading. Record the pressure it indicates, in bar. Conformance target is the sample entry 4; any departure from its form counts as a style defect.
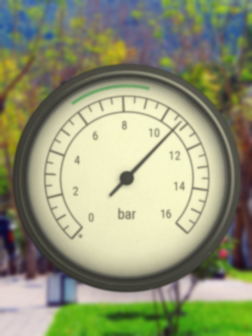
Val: 10.75
